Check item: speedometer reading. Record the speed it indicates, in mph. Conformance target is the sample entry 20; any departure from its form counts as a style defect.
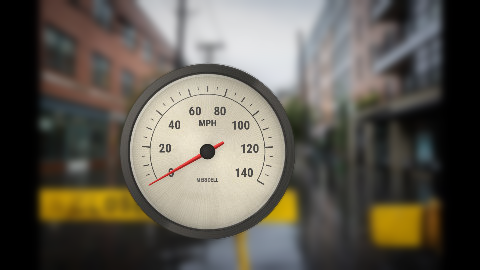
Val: 0
